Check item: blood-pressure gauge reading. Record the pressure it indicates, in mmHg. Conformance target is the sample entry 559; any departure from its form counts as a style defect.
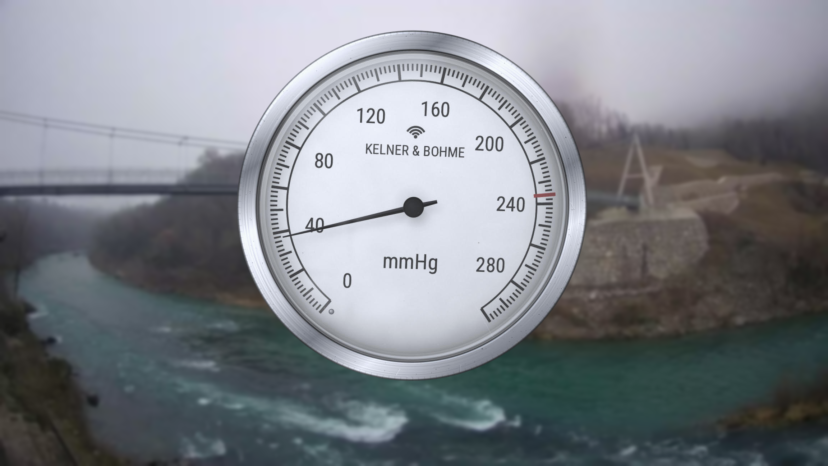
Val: 38
